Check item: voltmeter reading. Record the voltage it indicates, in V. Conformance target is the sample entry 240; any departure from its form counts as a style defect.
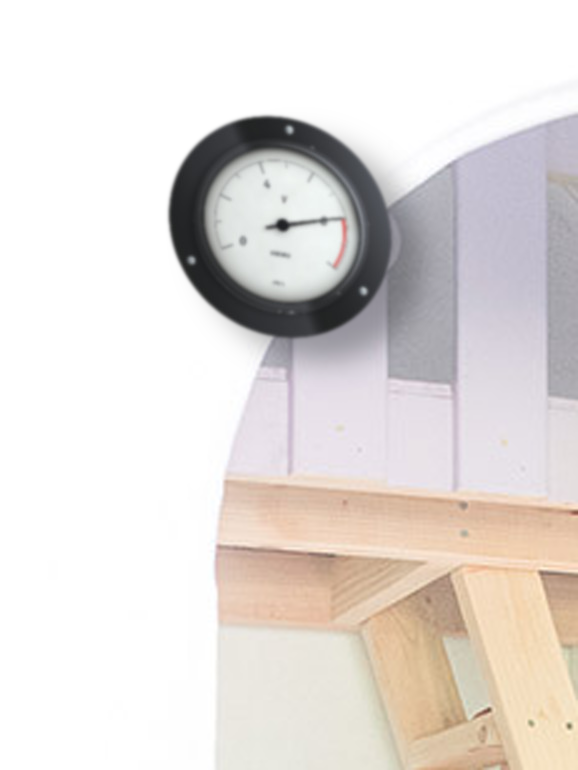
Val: 8
